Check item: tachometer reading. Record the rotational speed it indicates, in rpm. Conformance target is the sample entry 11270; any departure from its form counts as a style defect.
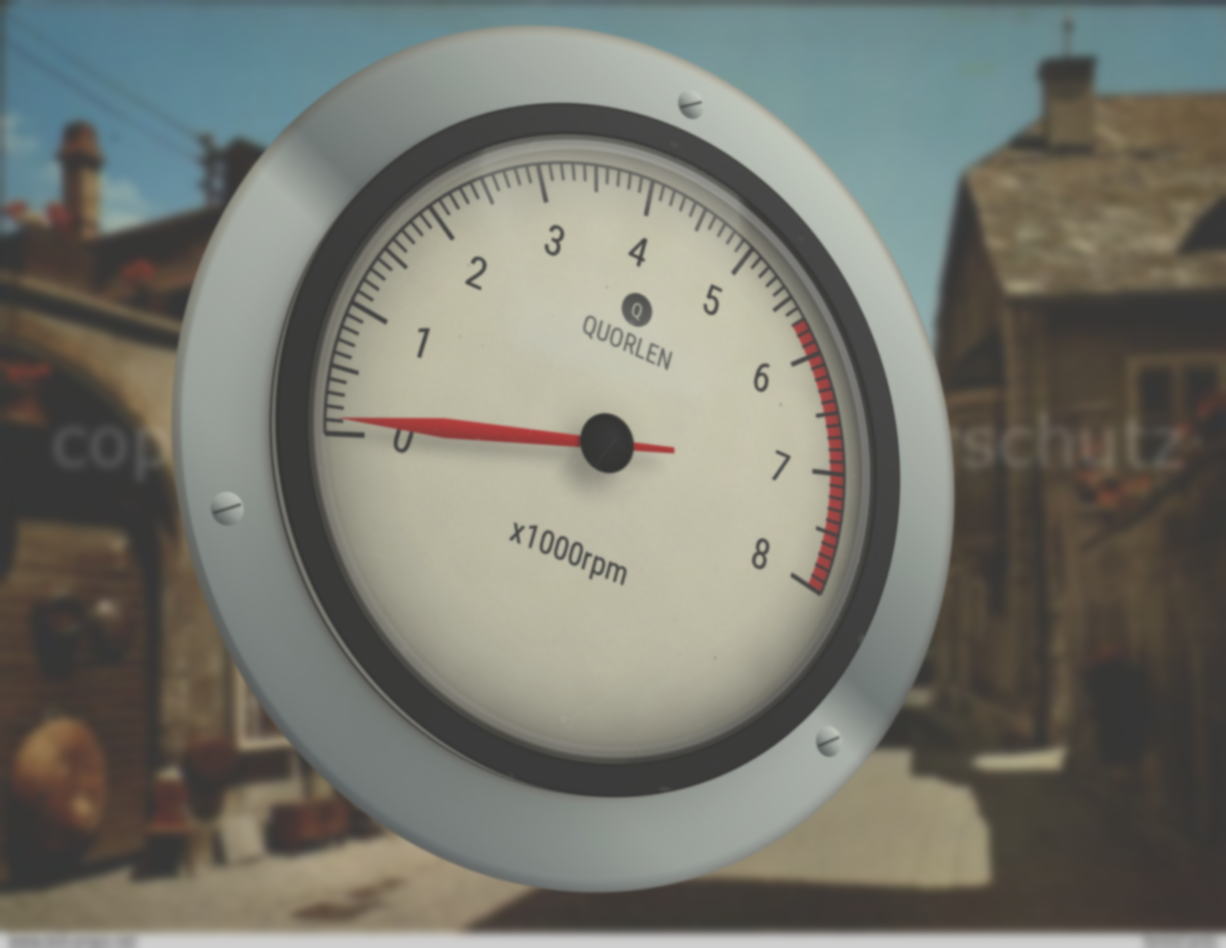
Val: 100
